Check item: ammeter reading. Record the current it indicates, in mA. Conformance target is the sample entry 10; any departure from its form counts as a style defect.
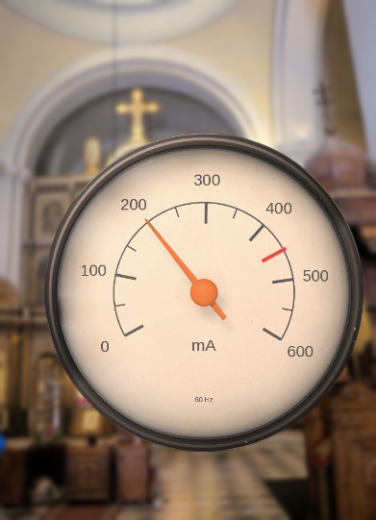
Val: 200
